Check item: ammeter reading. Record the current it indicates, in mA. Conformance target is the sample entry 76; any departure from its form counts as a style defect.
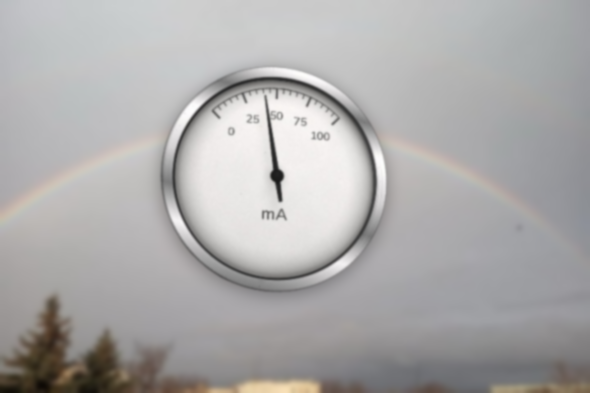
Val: 40
